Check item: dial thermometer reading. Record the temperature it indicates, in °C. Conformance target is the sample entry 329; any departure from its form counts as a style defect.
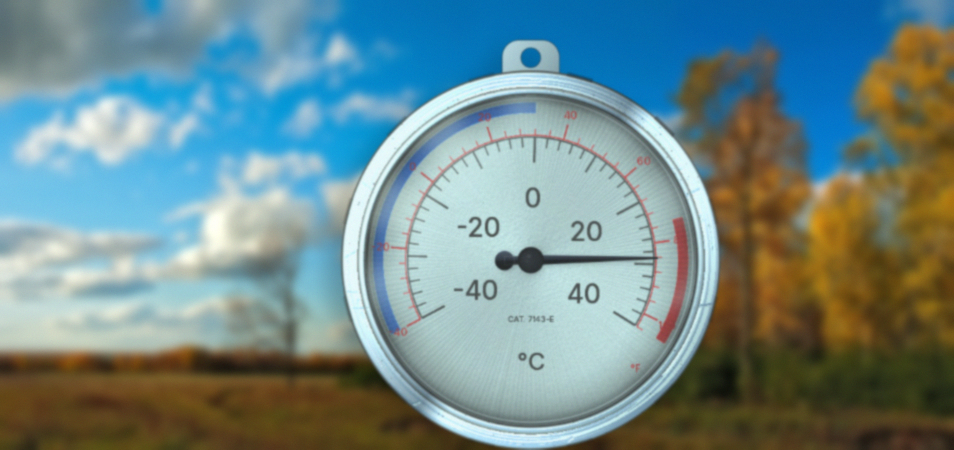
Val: 29
